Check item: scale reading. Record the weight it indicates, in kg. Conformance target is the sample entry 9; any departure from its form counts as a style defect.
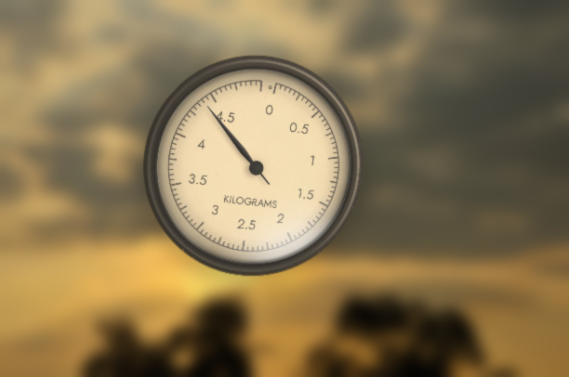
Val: 4.4
